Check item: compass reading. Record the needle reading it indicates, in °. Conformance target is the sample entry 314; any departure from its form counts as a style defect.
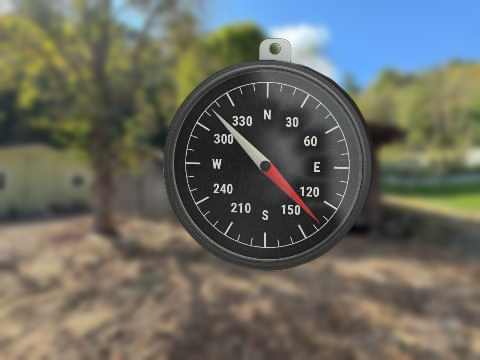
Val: 135
